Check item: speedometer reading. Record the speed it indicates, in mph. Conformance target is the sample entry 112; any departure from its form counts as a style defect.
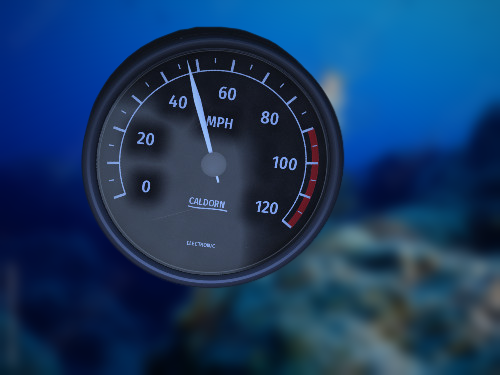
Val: 47.5
